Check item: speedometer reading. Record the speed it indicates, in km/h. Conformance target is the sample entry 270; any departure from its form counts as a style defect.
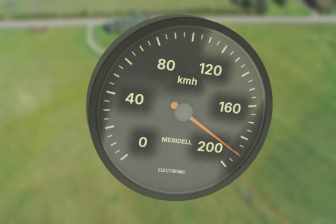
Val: 190
